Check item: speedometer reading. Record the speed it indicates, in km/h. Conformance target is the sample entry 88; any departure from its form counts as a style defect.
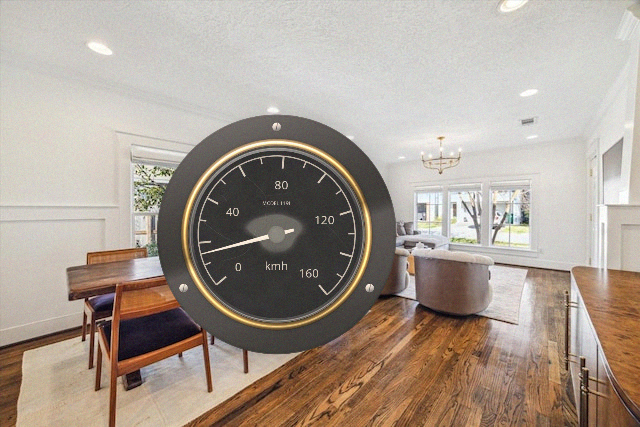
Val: 15
